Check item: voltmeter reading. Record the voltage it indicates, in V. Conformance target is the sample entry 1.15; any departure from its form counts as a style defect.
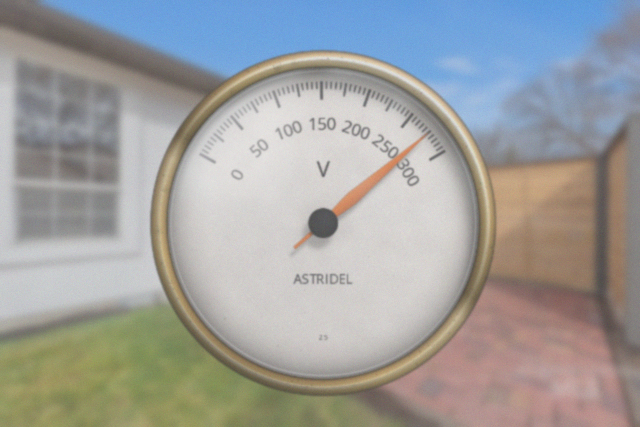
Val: 275
